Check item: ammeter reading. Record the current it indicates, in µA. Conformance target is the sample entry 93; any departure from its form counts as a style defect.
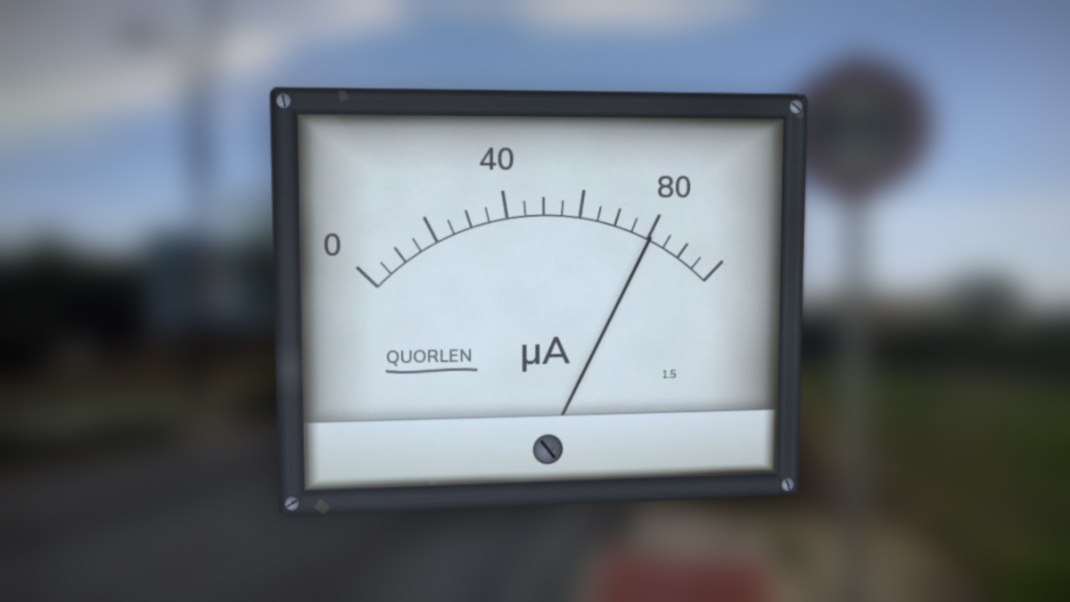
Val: 80
